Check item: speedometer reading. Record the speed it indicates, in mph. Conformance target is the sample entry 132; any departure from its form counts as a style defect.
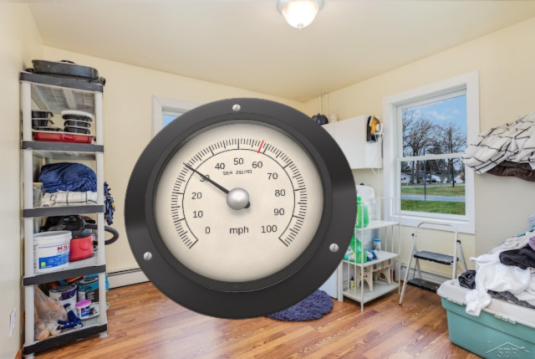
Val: 30
